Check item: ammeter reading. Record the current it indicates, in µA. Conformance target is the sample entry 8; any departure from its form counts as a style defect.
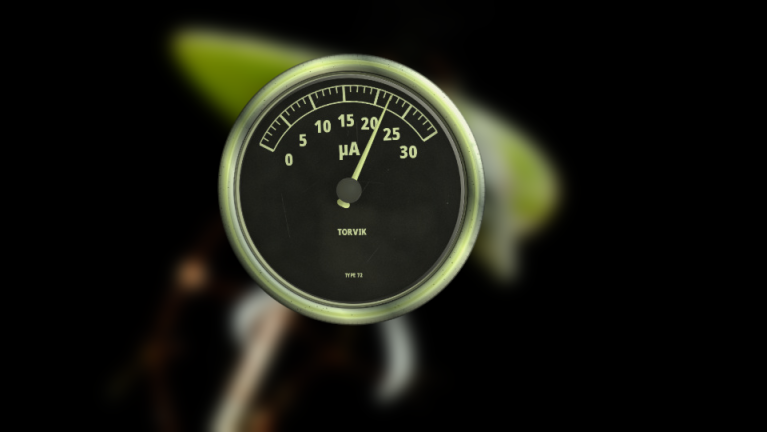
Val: 22
